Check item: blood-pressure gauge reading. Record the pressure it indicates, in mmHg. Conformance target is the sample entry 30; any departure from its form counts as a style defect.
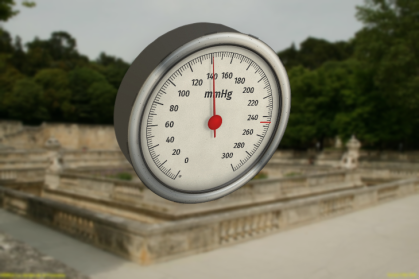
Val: 140
